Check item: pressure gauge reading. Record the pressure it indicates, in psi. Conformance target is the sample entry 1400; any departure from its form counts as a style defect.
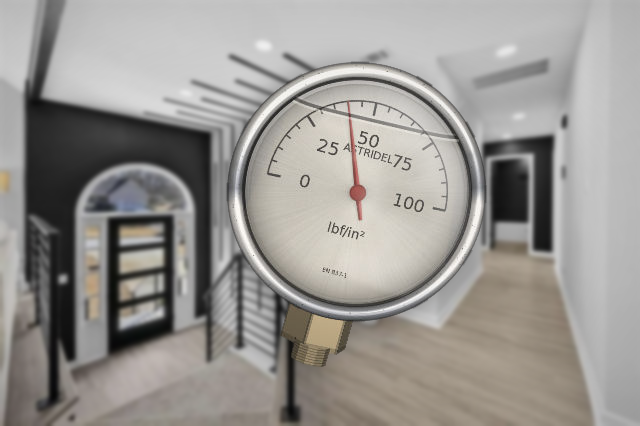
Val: 40
